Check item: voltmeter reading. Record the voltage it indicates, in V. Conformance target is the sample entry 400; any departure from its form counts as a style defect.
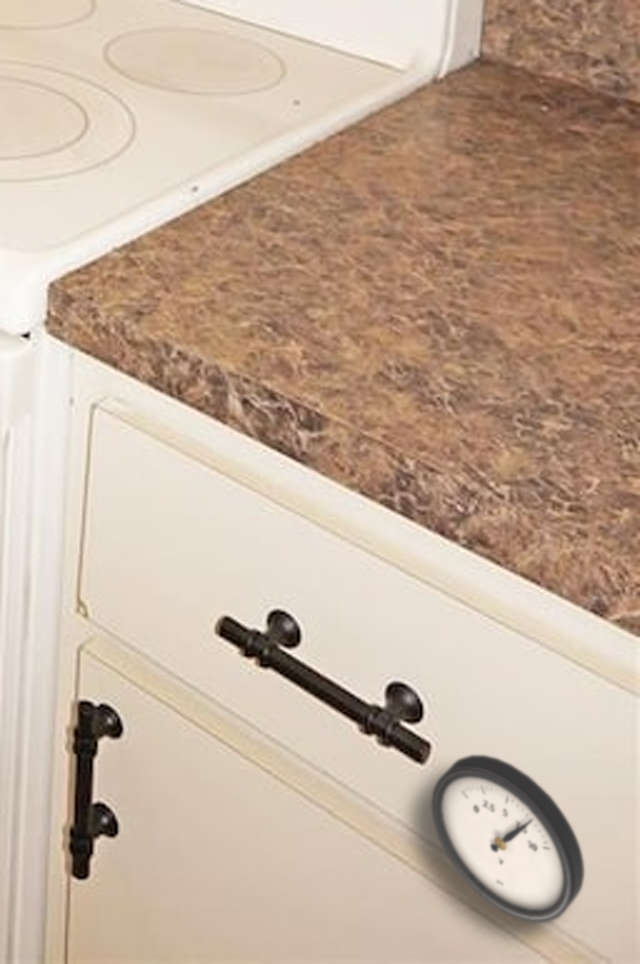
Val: 7.5
